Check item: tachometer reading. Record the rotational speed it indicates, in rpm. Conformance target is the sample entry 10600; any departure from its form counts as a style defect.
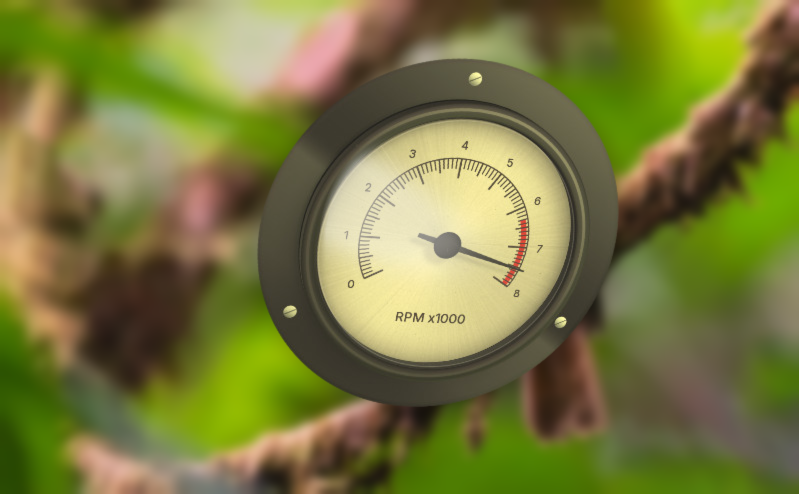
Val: 7500
